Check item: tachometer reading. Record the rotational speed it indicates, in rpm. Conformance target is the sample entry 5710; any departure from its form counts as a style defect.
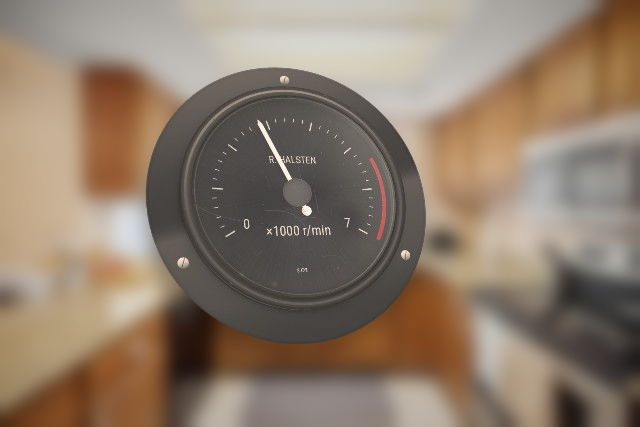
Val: 2800
